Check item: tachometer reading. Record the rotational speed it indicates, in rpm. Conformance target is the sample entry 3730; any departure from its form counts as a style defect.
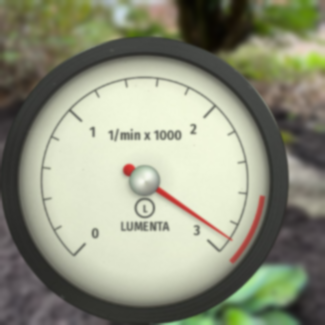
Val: 2900
